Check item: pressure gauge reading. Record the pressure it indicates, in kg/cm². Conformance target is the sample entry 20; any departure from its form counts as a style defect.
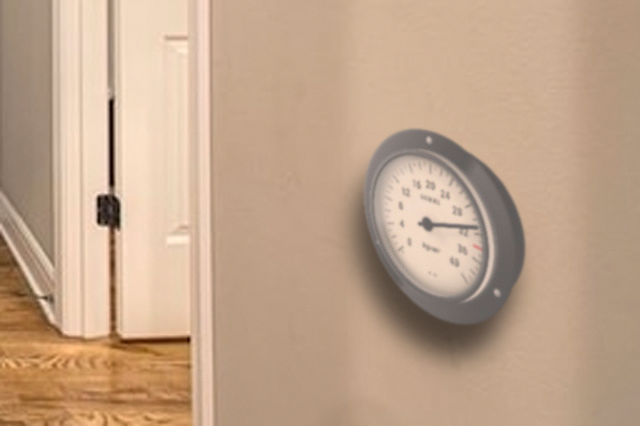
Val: 31
